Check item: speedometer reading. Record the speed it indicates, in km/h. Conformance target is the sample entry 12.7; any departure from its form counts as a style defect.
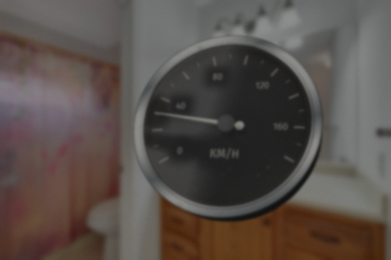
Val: 30
